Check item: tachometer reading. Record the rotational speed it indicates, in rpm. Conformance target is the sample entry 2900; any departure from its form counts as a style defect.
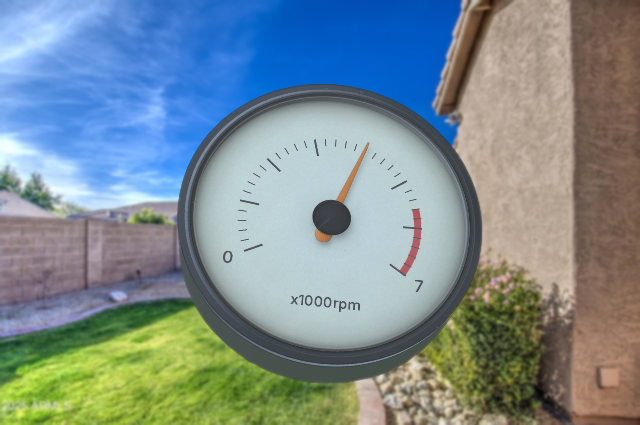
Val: 4000
